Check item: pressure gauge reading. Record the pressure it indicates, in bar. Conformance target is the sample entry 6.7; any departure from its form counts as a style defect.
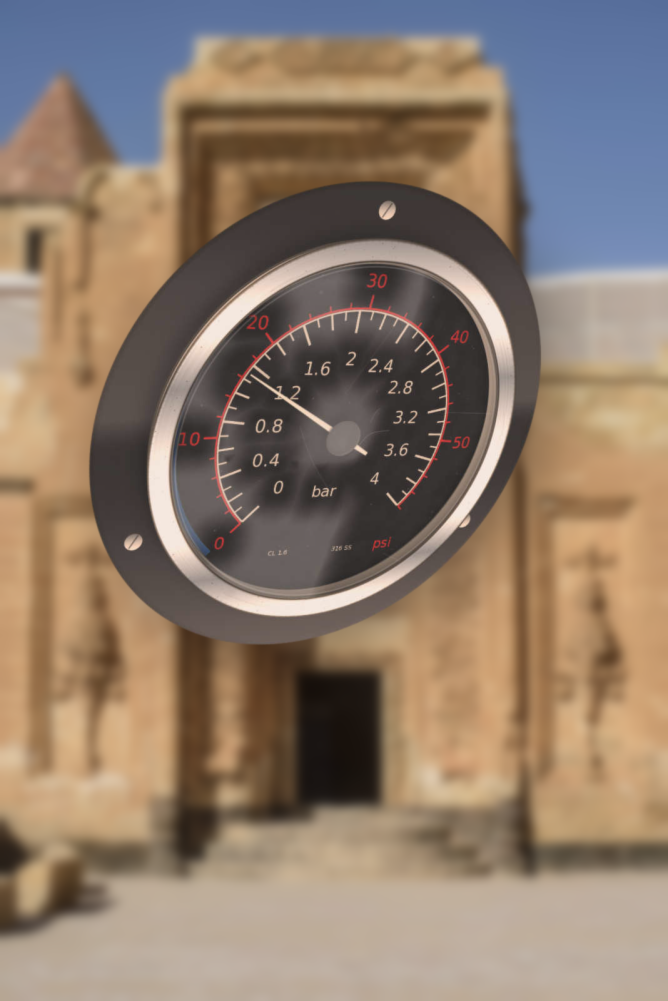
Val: 1.15
